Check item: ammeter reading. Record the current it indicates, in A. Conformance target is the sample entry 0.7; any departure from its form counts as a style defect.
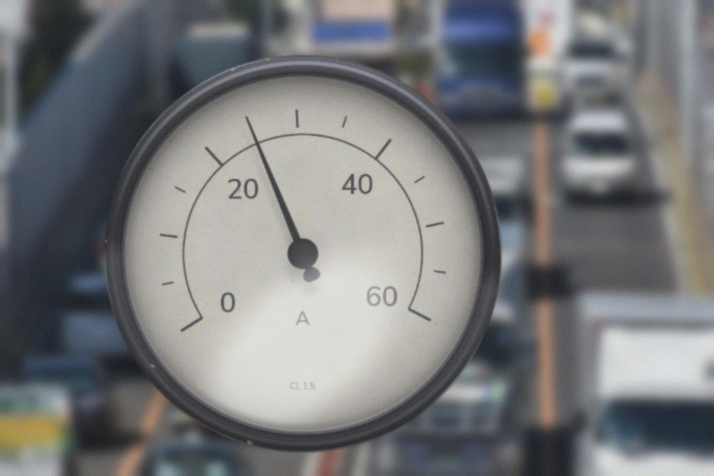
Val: 25
